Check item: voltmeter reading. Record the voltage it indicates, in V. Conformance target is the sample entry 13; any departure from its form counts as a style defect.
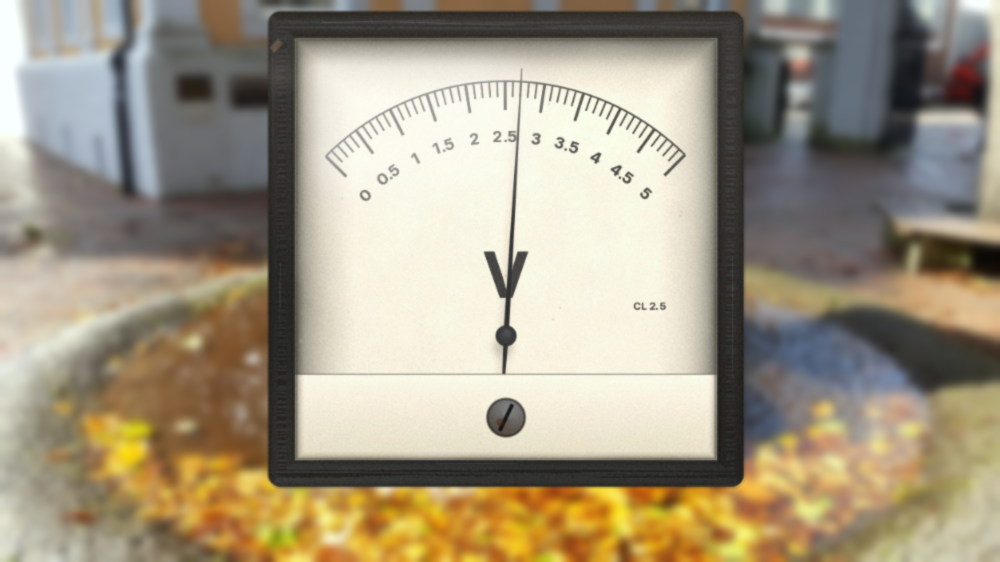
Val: 2.7
